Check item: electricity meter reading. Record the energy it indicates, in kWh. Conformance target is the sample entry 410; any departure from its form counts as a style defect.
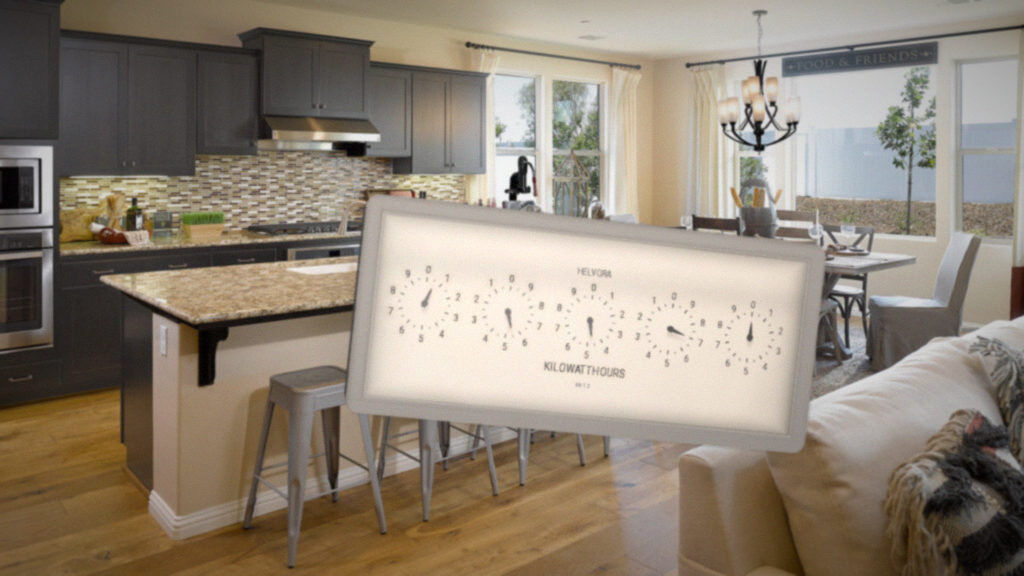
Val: 5470
